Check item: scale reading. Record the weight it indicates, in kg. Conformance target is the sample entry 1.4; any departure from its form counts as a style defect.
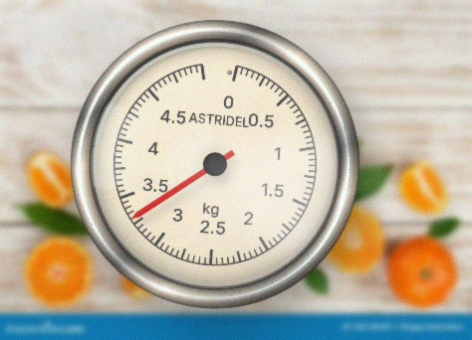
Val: 3.3
